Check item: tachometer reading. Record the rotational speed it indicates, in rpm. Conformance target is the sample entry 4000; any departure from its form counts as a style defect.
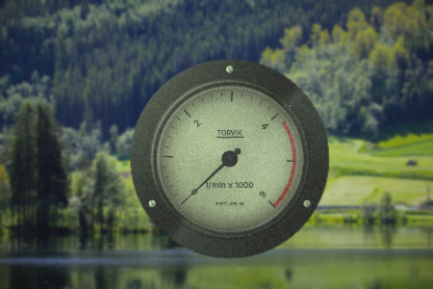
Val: 0
